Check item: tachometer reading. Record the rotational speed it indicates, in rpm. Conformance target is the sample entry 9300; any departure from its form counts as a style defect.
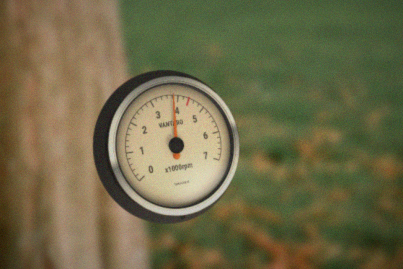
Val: 3800
